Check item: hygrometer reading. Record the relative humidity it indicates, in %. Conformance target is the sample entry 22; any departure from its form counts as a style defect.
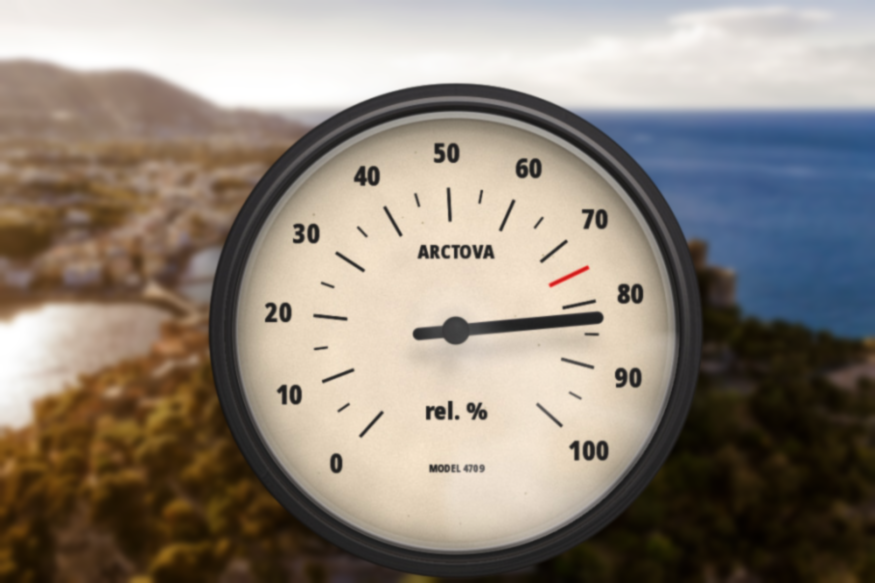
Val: 82.5
